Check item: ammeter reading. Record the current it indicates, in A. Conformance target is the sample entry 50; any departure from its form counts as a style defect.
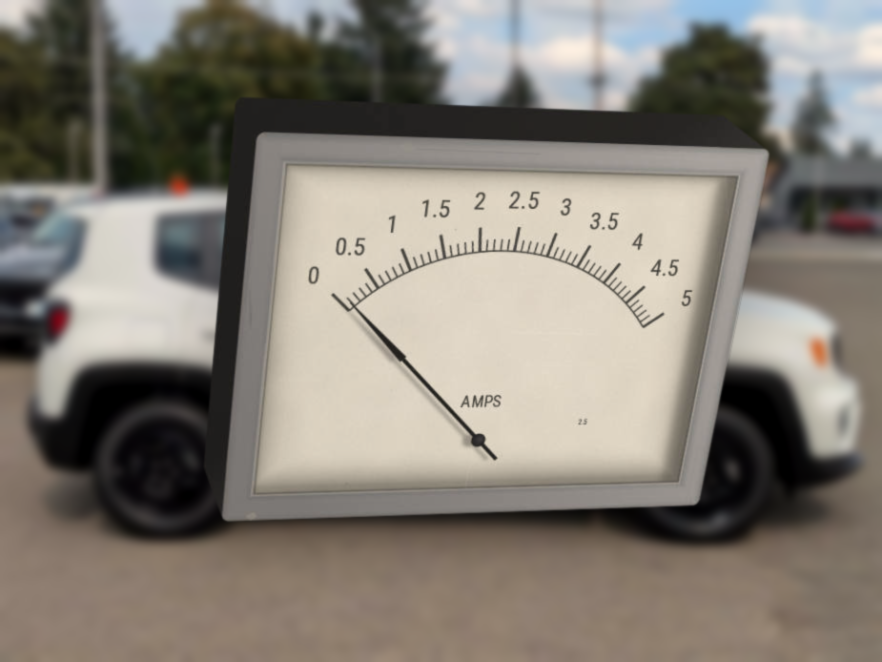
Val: 0.1
